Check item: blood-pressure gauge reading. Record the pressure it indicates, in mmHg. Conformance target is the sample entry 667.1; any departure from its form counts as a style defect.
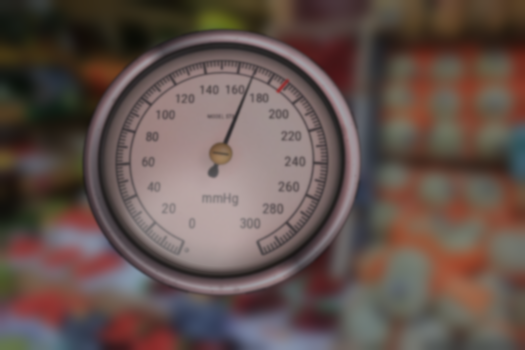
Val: 170
